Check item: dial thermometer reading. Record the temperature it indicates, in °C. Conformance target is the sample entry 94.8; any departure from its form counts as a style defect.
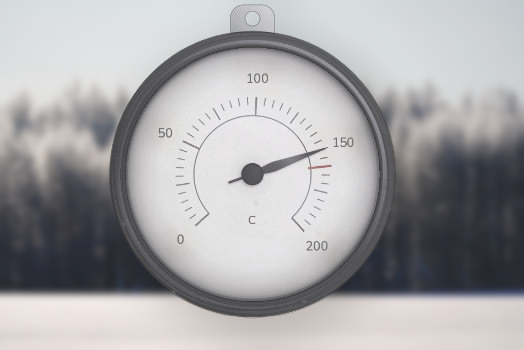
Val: 150
